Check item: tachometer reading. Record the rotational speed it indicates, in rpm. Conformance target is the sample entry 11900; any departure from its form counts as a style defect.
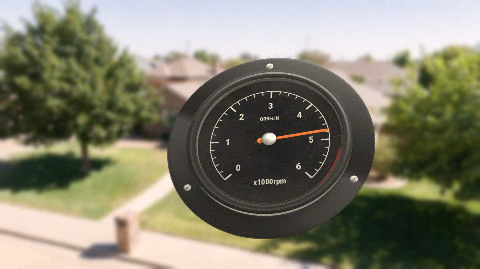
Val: 4800
